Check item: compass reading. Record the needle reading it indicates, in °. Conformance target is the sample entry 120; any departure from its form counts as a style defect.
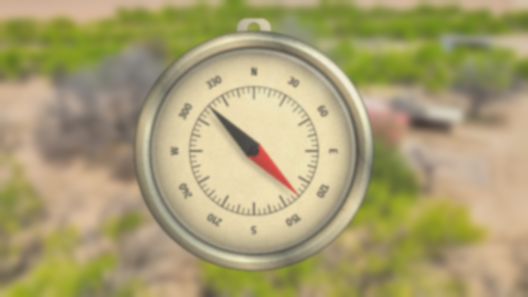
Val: 135
